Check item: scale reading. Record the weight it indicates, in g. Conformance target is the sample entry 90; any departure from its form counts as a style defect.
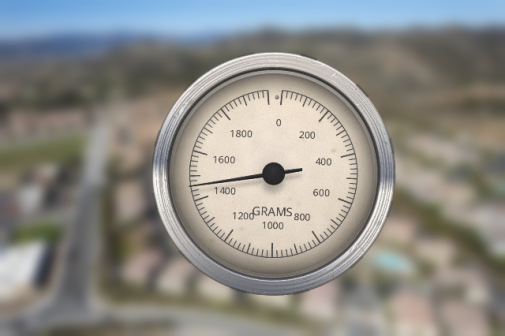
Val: 1460
